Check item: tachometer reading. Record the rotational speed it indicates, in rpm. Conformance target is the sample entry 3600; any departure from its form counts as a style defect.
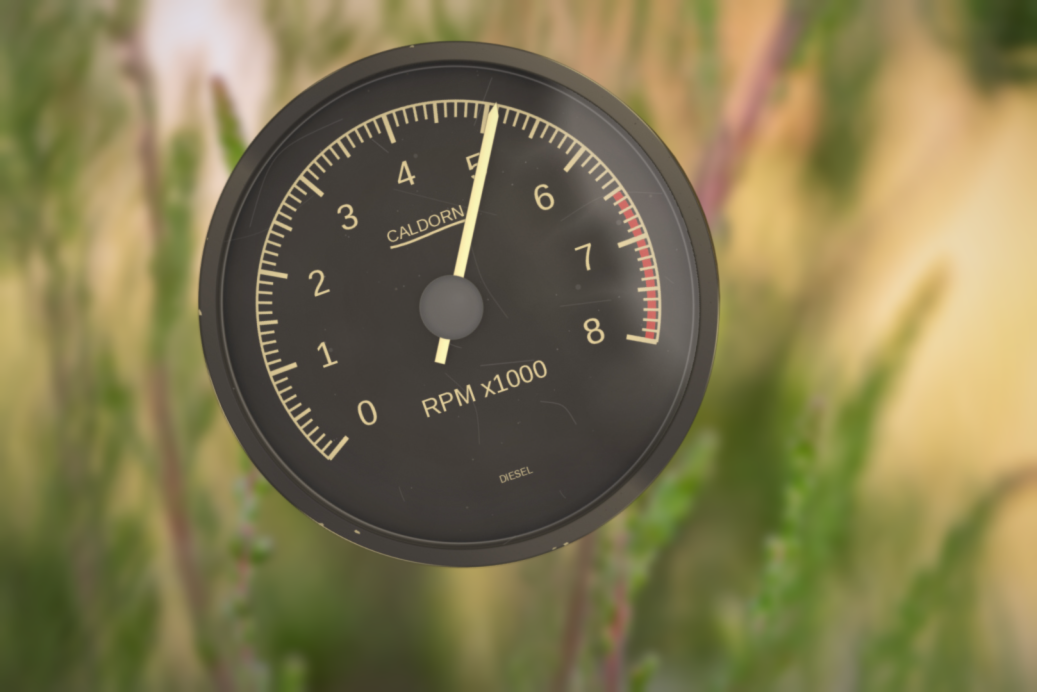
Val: 5100
